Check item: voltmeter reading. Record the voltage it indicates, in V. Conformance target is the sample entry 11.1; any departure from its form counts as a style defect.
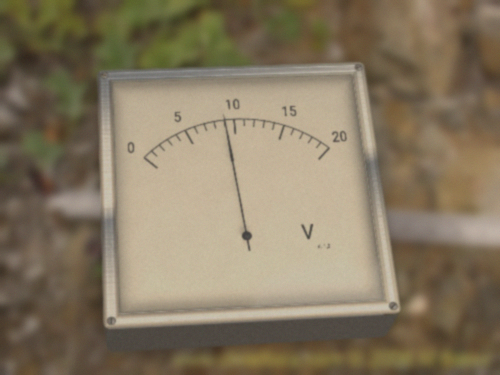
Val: 9
